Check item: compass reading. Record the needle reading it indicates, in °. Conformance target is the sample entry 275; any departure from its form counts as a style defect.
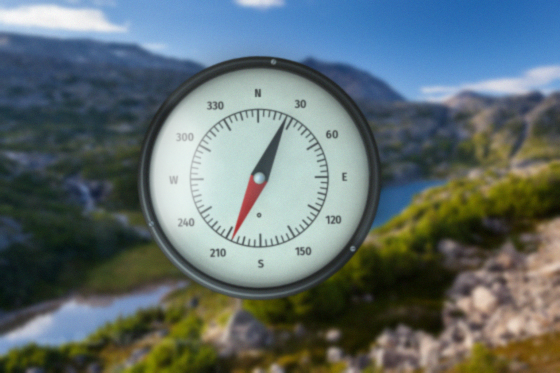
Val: 205
